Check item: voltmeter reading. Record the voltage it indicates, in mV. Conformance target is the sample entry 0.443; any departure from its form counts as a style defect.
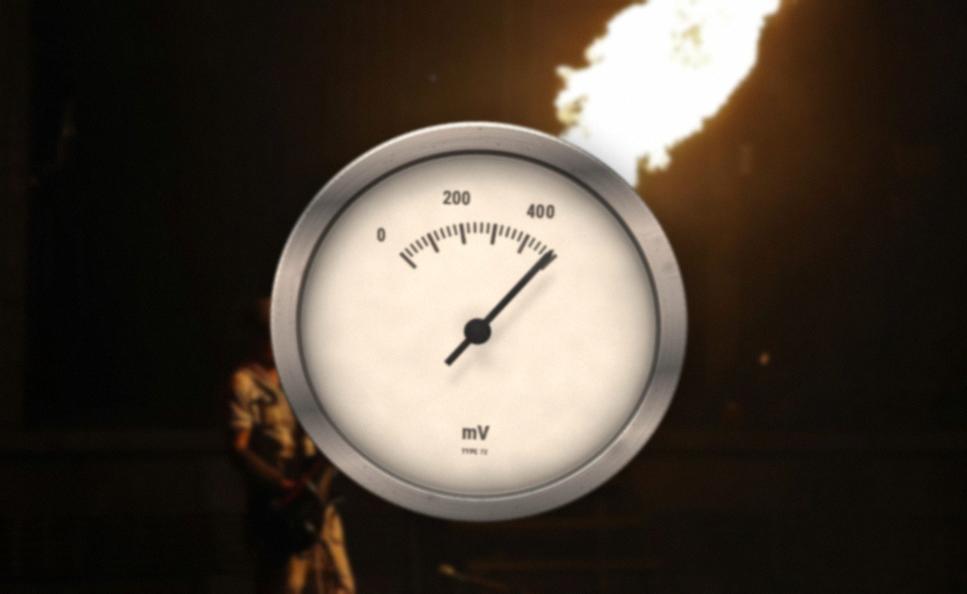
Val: 480
